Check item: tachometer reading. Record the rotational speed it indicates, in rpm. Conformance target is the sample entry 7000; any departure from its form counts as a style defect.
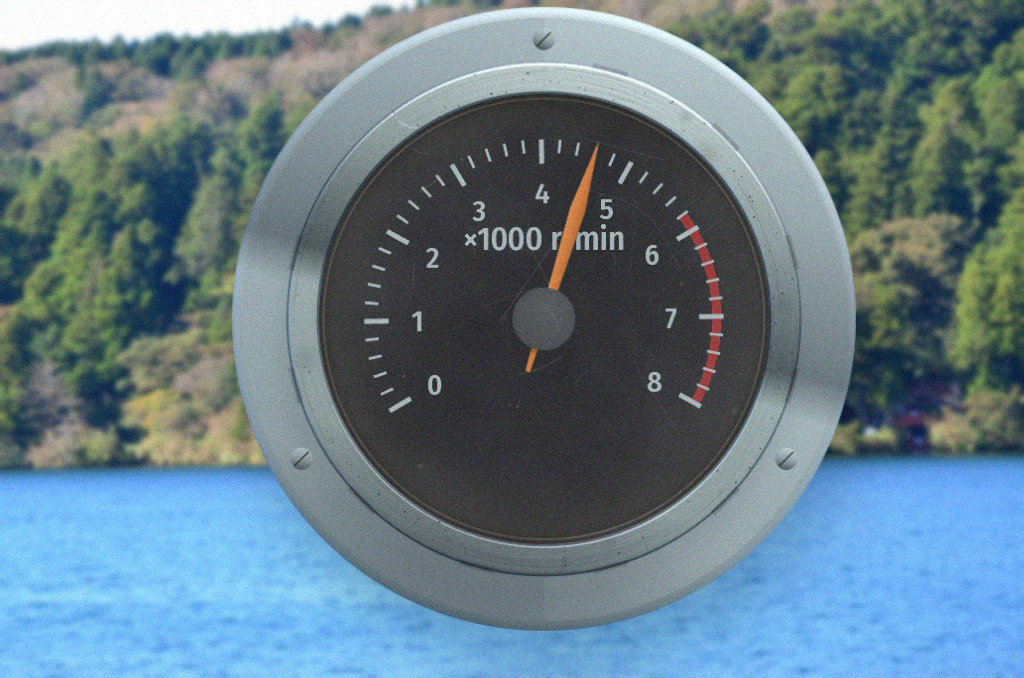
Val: 4600
